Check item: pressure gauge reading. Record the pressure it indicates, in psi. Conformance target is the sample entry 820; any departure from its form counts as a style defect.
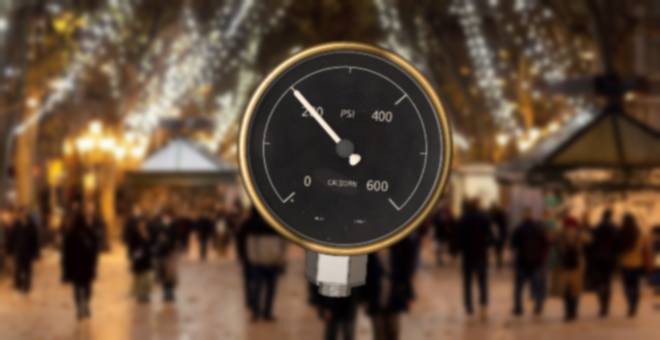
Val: 200
